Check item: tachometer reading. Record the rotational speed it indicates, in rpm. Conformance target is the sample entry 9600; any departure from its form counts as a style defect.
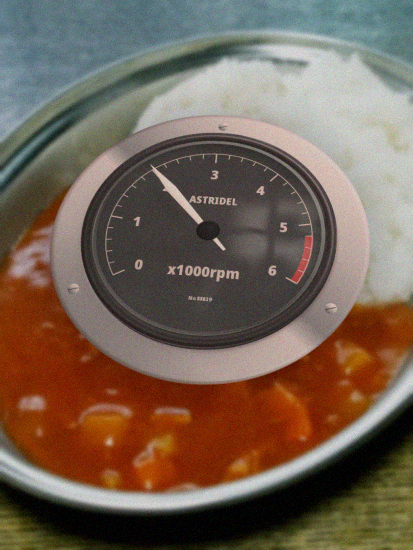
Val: 2000
